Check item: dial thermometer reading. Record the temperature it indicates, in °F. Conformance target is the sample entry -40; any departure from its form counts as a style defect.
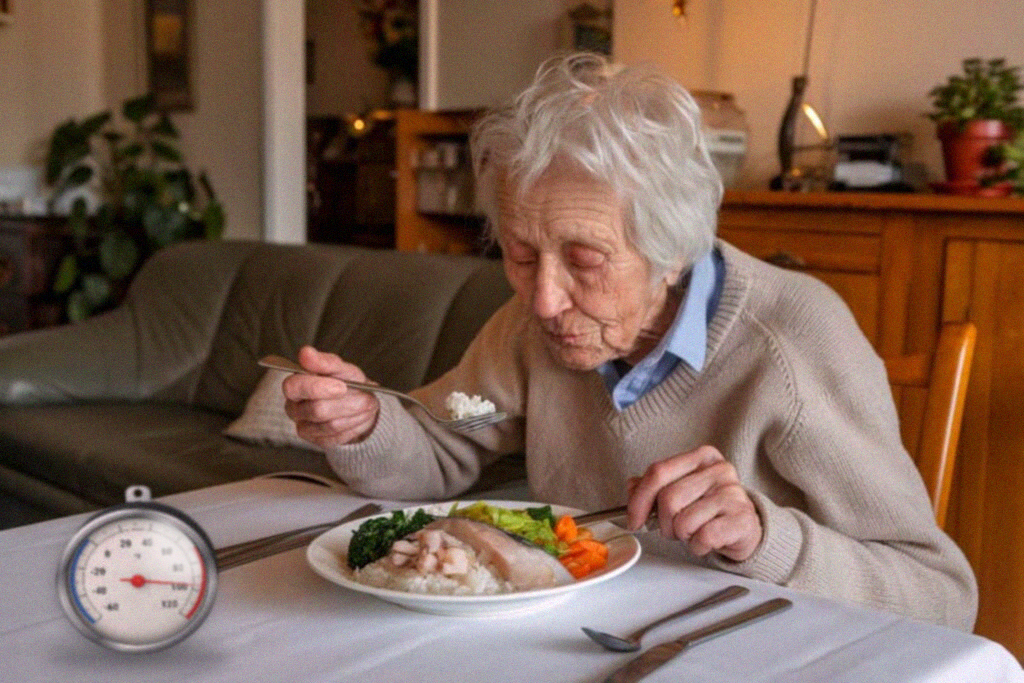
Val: 95
